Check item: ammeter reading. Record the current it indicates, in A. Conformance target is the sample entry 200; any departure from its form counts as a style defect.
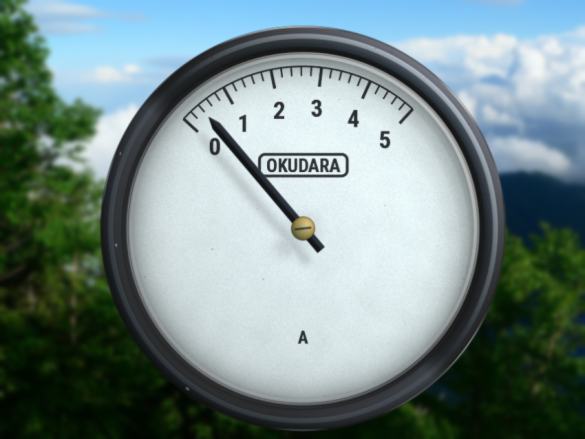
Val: 0.4
